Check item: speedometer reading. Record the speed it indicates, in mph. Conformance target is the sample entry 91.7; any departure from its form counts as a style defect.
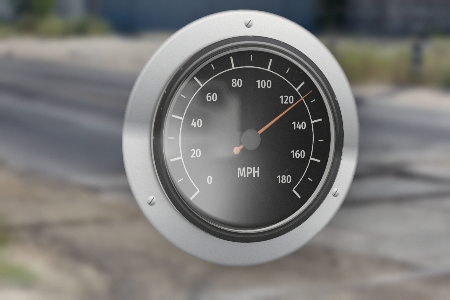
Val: 125
